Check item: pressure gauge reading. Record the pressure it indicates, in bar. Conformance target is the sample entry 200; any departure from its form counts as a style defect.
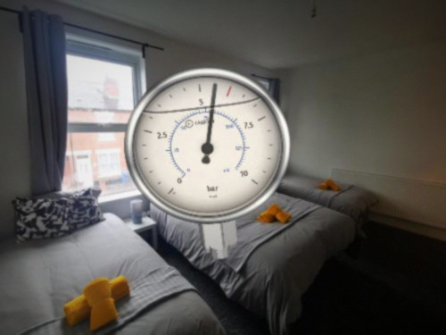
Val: 5.5
